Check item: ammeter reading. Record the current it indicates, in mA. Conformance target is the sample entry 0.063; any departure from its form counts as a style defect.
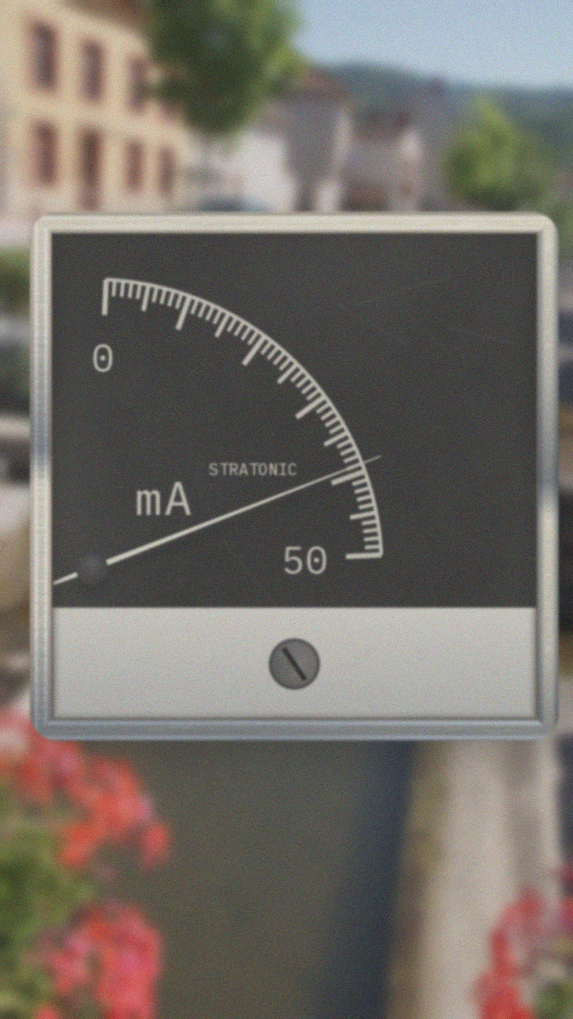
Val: 39
